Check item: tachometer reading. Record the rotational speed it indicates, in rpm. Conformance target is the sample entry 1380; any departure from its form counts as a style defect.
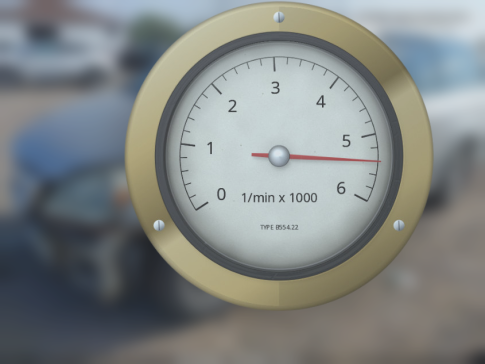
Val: 5400
